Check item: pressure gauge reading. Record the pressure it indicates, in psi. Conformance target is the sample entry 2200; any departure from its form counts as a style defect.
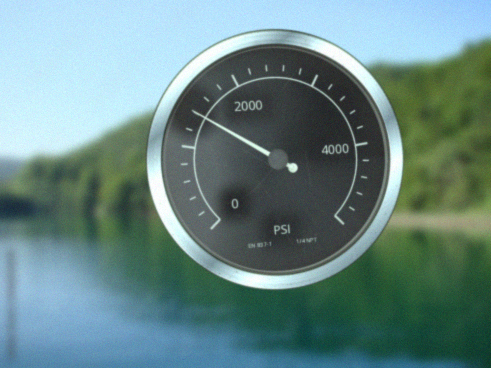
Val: 1400
